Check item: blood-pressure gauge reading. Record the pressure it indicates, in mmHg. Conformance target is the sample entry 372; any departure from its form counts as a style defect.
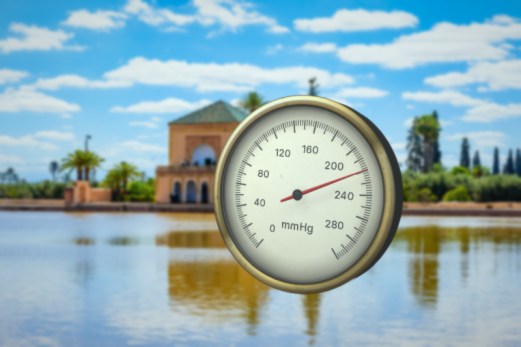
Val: 220
